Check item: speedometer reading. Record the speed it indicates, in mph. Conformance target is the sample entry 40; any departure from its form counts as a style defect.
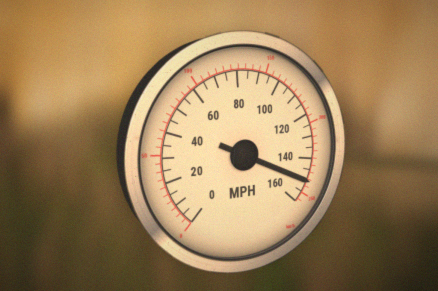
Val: 150
